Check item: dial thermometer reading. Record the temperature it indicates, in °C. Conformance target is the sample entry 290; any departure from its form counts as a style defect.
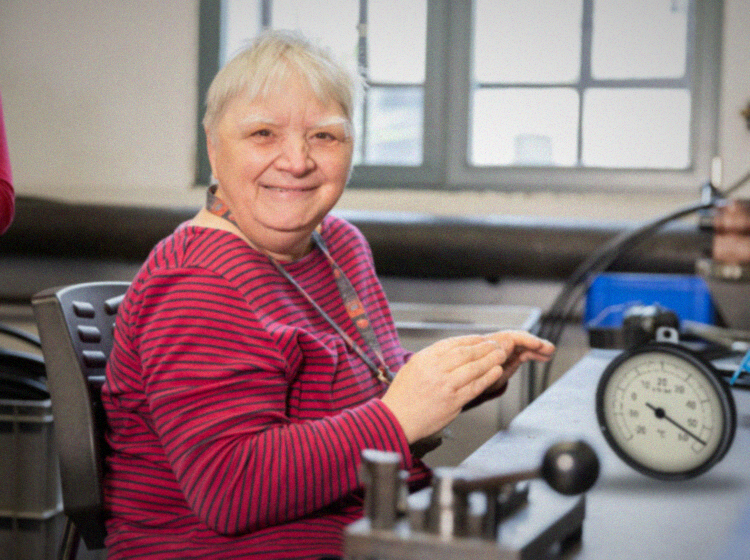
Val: 55
